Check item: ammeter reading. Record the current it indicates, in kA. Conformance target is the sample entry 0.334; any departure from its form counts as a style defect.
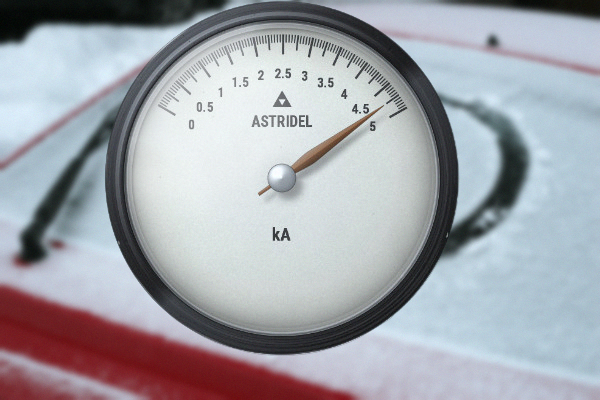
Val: 4.75
